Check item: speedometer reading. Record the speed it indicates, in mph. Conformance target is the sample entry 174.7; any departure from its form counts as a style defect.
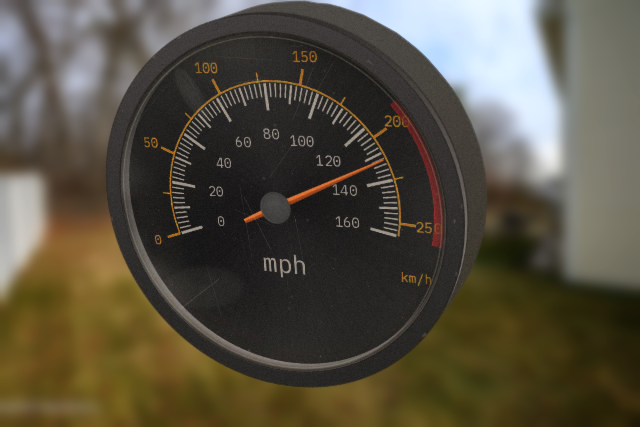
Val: 132
